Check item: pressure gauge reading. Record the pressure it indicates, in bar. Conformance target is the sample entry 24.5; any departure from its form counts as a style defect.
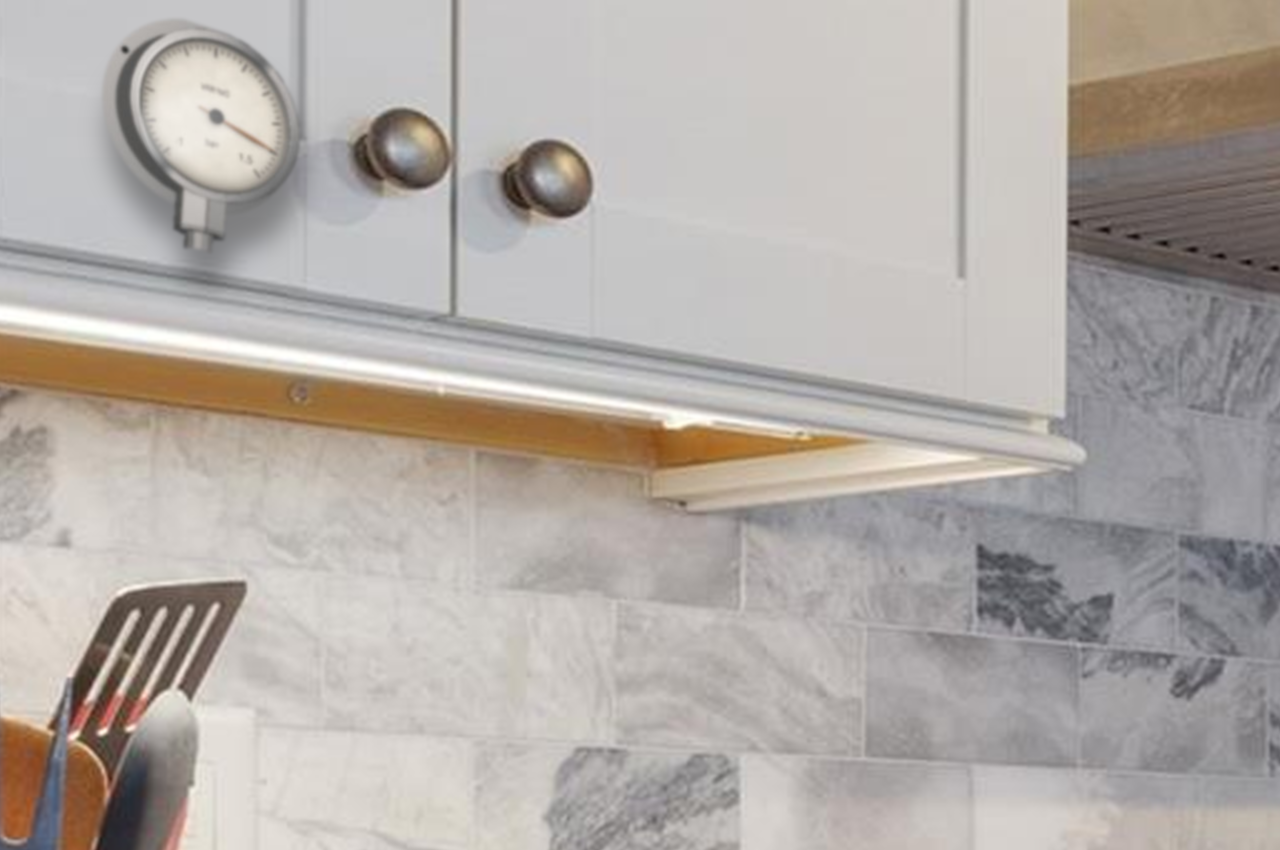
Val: 1.25
